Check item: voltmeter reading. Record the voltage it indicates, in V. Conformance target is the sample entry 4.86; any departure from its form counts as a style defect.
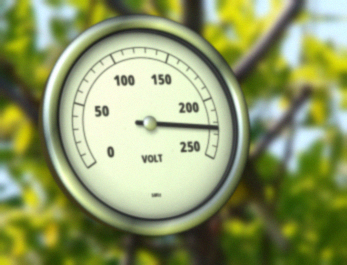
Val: 225
